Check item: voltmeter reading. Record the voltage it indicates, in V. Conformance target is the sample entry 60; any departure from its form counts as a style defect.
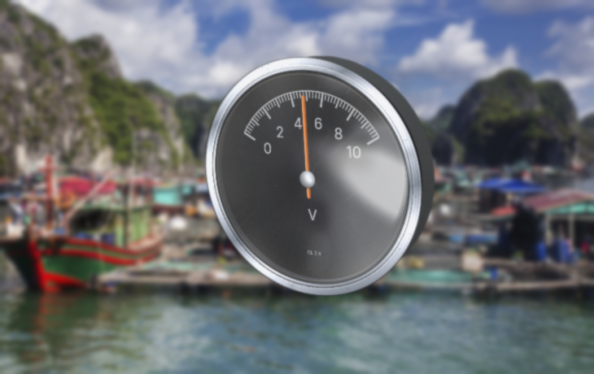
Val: 5
